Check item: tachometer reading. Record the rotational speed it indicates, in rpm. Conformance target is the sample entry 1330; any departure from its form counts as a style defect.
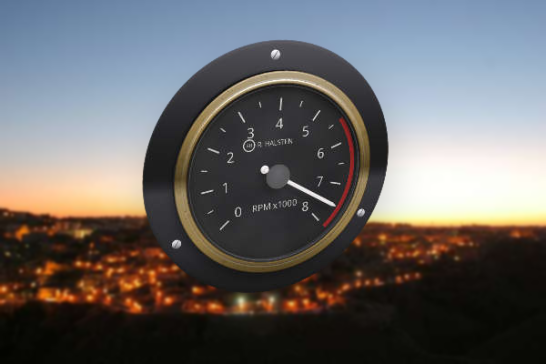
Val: 7500
